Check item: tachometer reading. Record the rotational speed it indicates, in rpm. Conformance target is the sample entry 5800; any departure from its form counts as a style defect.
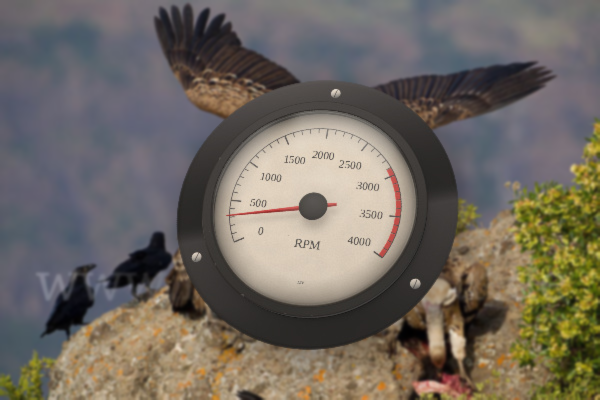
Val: 300
